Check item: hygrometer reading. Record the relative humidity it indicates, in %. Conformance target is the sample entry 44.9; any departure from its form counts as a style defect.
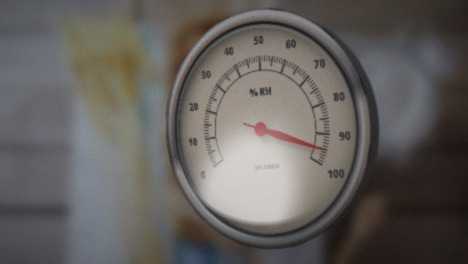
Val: 95
